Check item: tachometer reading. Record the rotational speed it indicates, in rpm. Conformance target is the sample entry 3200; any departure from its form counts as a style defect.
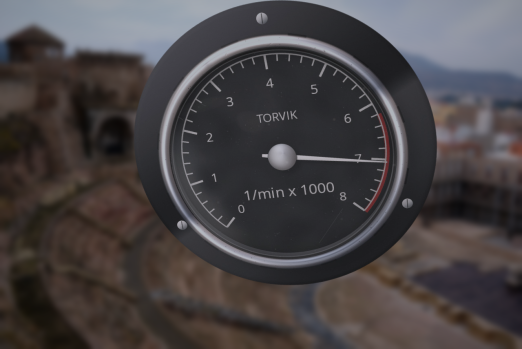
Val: 7000
